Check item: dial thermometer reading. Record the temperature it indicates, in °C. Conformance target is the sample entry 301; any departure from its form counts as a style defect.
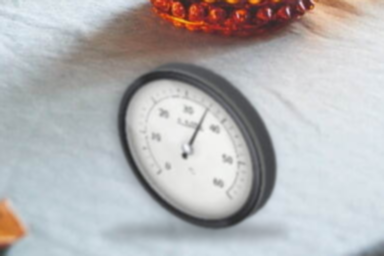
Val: 36
